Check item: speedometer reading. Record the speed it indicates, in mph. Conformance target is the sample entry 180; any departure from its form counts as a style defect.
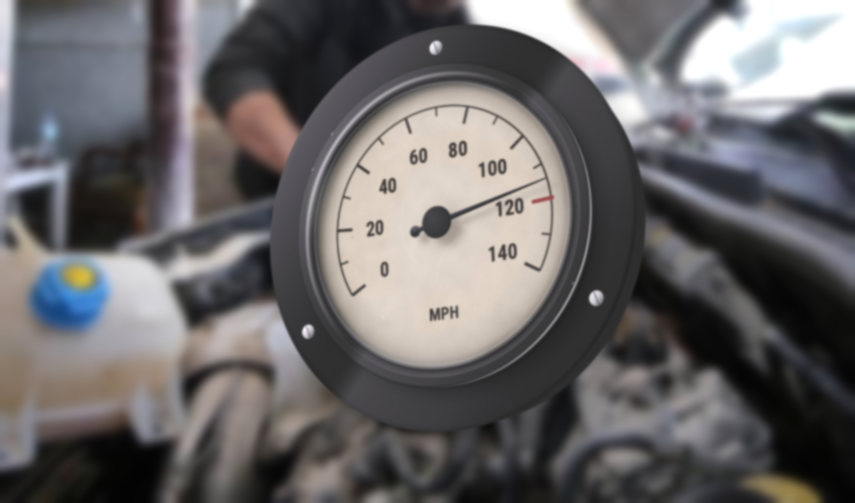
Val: 115
